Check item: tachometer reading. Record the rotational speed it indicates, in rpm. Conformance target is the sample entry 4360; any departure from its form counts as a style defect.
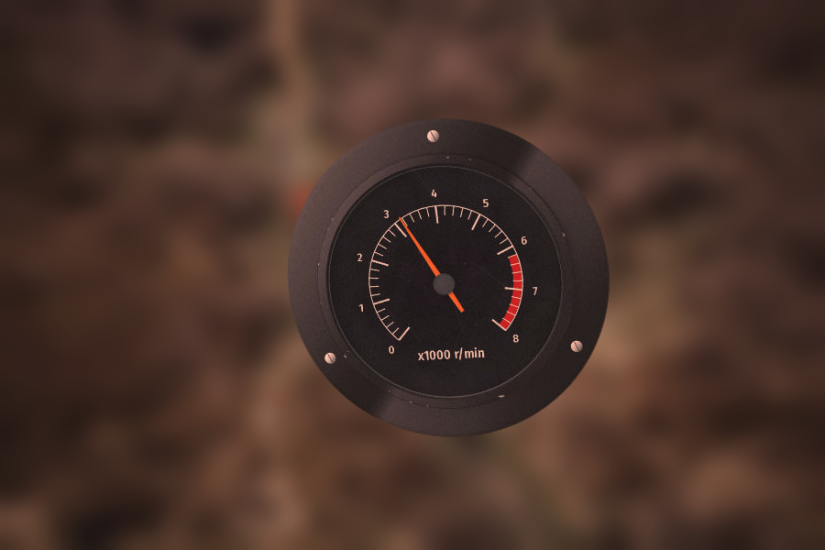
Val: 3200
